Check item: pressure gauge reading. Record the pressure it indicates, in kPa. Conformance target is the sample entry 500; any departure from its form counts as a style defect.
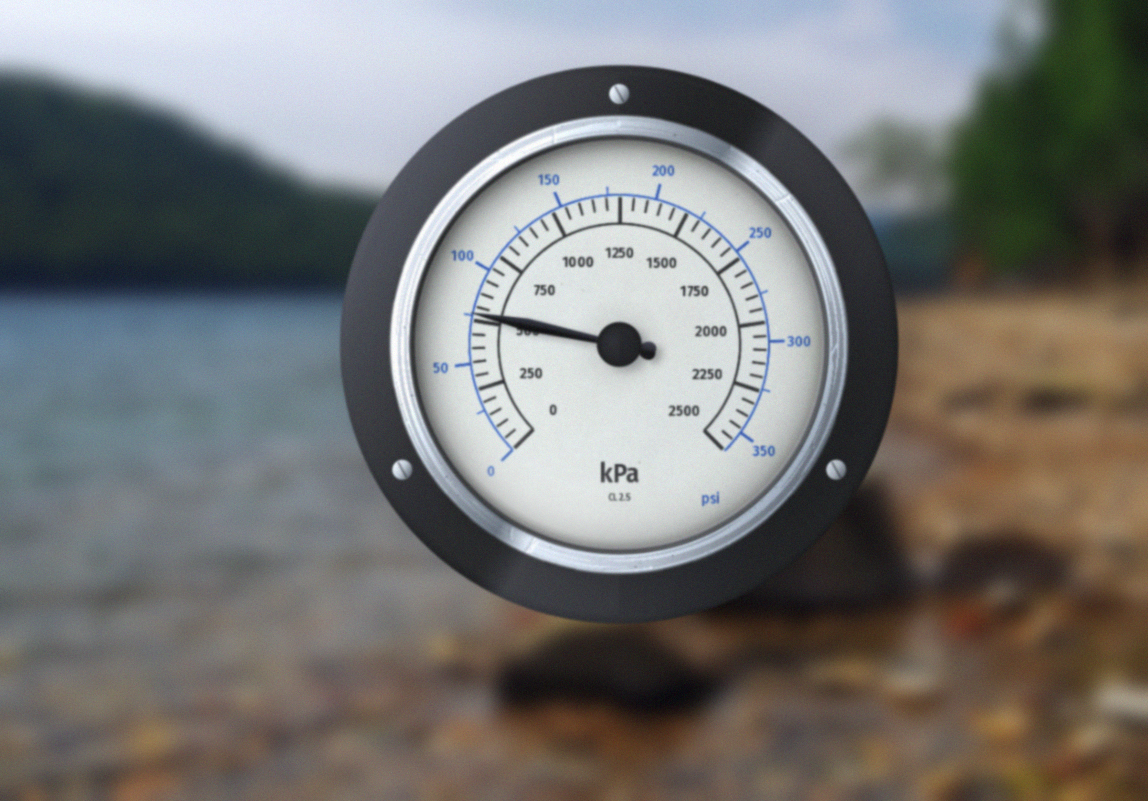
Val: 525
